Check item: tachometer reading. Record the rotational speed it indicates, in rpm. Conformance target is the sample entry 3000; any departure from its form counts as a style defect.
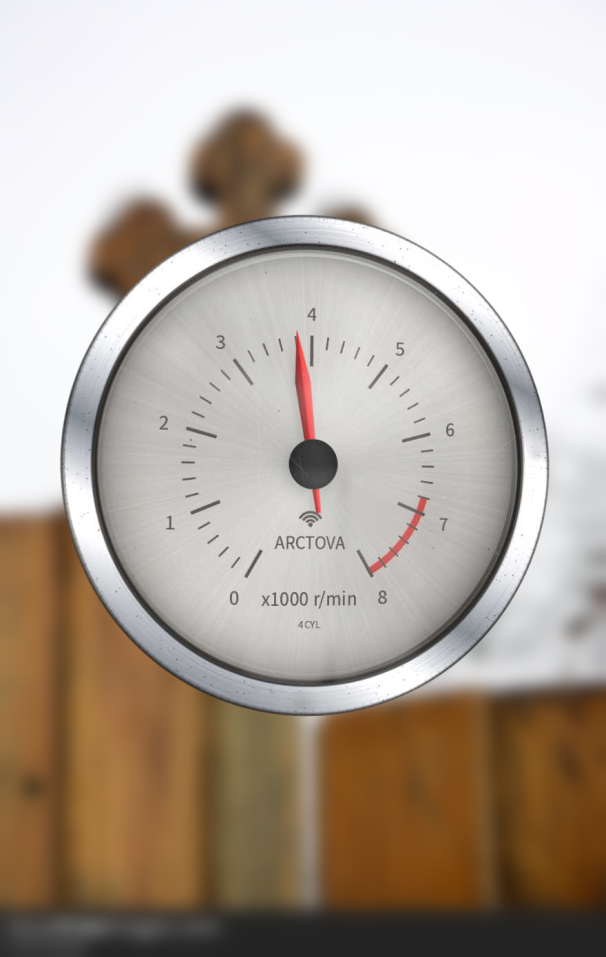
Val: 3800
